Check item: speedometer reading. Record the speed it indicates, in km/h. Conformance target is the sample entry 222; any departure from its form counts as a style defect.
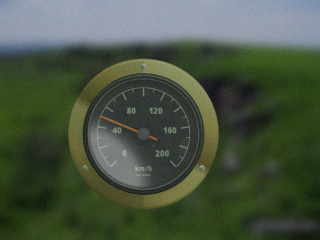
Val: 50
